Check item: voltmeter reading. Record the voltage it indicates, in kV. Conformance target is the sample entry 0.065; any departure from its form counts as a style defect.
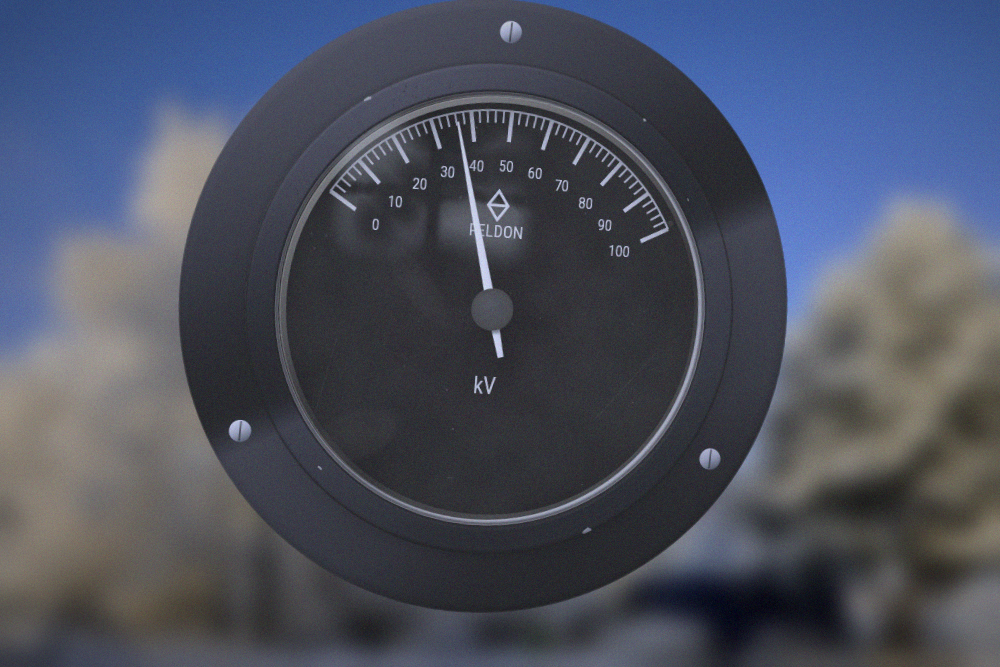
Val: 36
